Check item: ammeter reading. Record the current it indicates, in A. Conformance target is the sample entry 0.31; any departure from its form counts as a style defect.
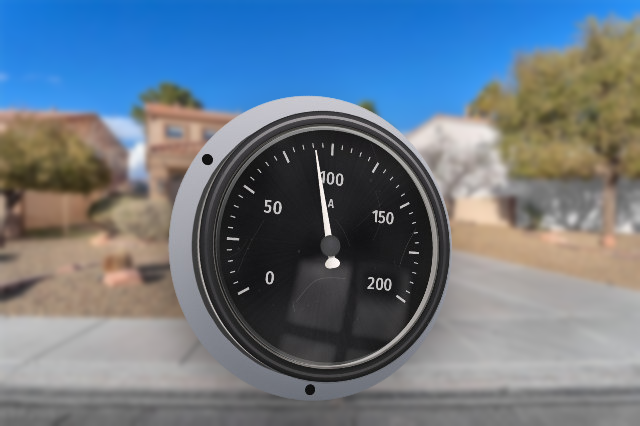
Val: 90
